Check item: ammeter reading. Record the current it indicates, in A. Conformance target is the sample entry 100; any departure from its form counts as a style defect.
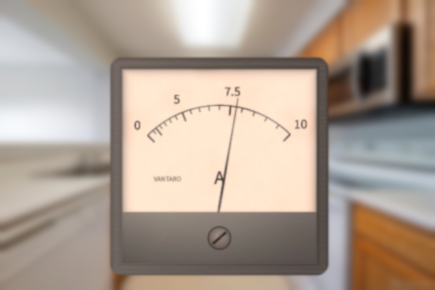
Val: 7.75
